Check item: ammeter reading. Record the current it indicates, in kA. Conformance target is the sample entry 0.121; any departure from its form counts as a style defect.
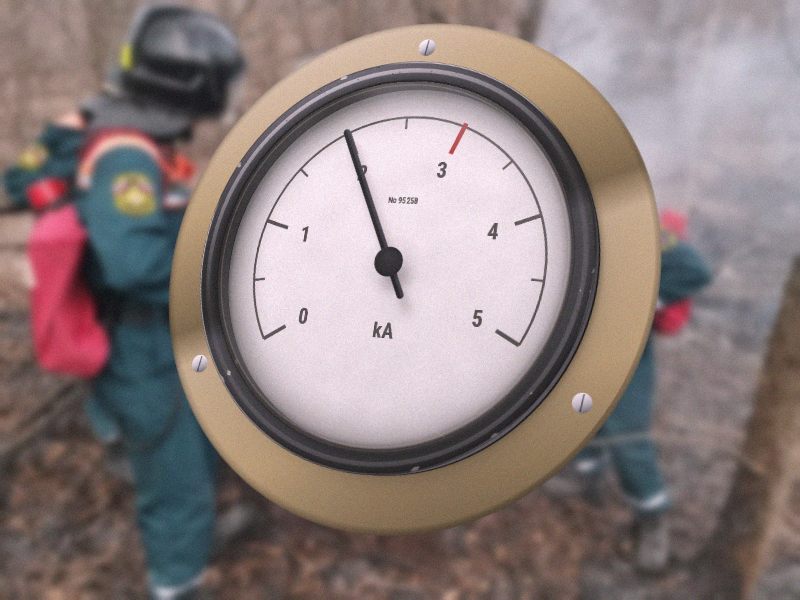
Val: 2
